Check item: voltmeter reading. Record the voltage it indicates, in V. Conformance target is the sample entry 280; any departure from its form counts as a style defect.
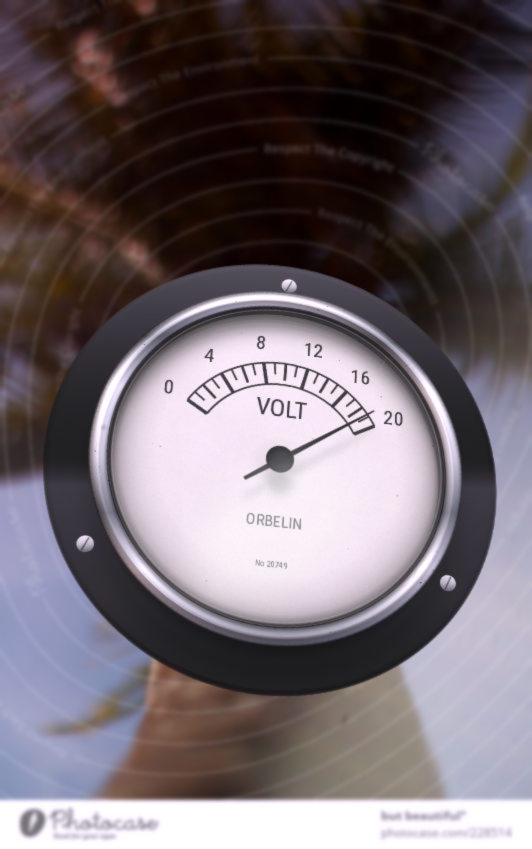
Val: 19
